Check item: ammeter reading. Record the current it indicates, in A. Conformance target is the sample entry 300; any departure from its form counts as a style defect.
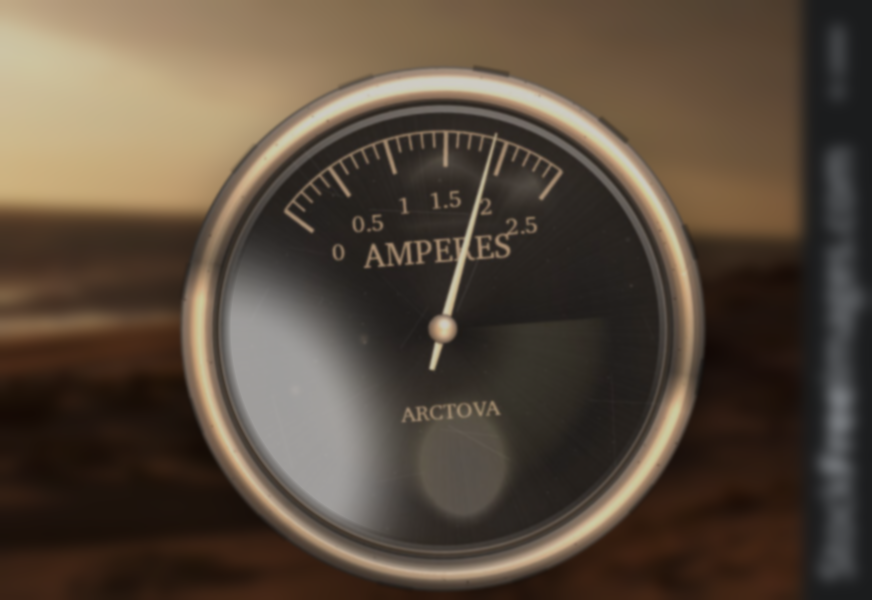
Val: 1.9
